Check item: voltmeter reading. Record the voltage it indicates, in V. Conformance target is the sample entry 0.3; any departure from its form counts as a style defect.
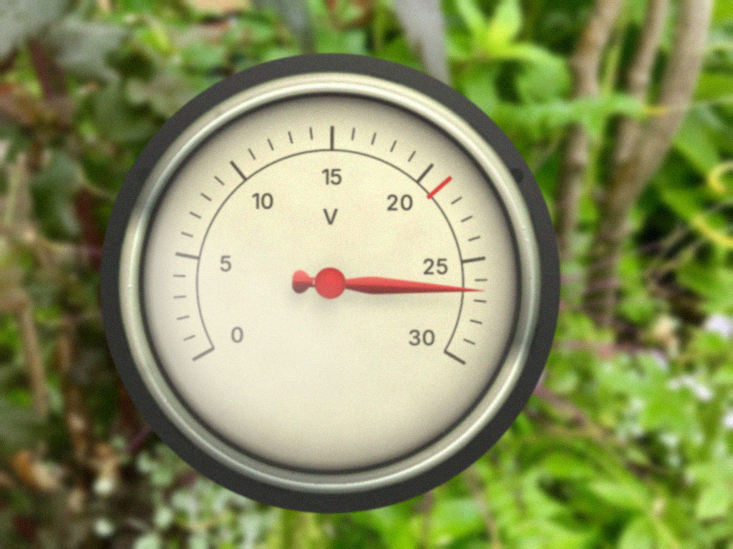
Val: 26.5
